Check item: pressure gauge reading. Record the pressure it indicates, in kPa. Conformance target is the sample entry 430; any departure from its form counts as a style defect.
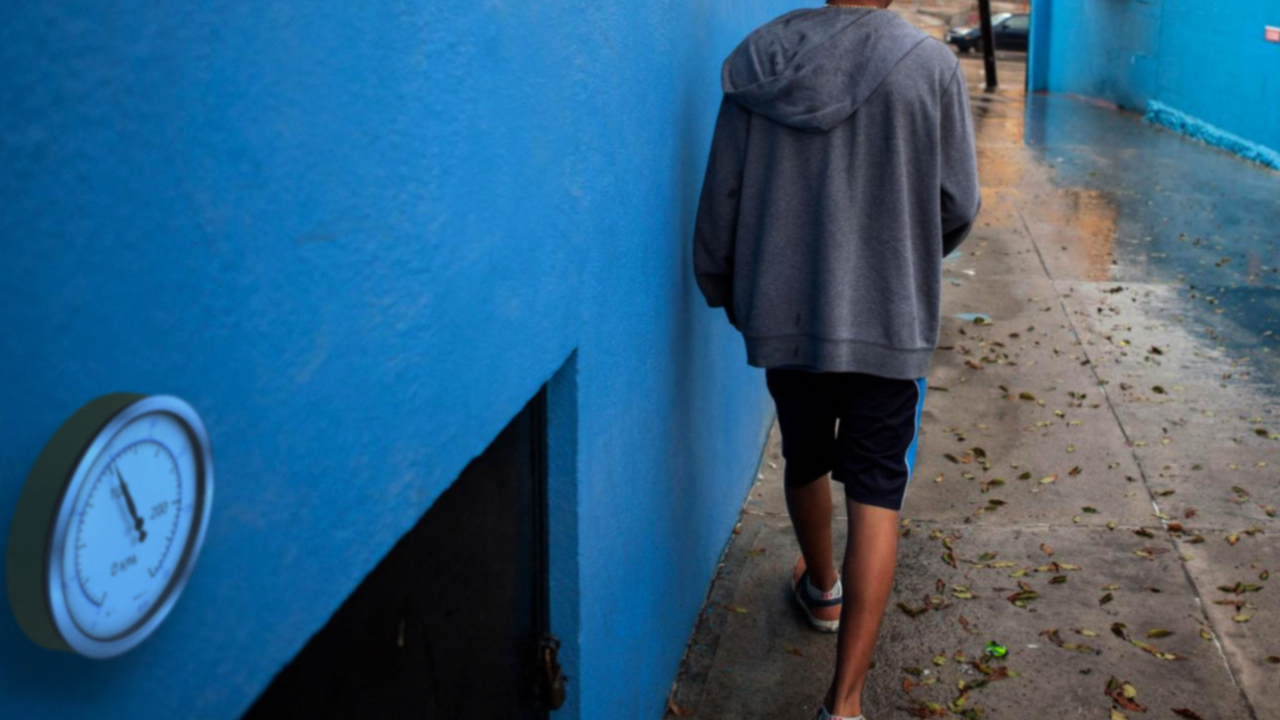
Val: 100
